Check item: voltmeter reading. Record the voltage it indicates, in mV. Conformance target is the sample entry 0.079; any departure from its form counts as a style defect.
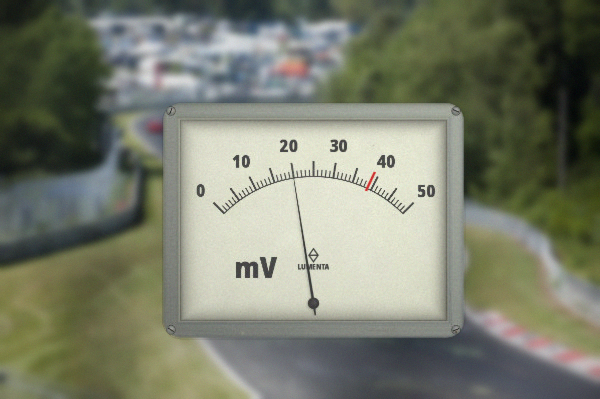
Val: 20
